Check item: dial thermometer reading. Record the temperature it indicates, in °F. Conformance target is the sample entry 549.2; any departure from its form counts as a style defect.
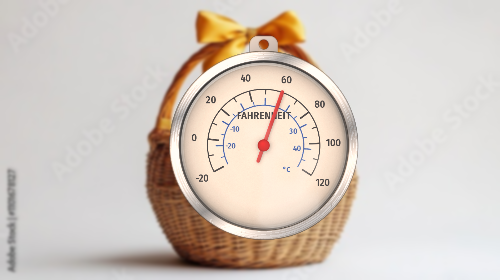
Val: 60
